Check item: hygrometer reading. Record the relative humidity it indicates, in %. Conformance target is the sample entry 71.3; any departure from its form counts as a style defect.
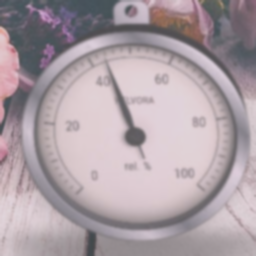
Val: 44
